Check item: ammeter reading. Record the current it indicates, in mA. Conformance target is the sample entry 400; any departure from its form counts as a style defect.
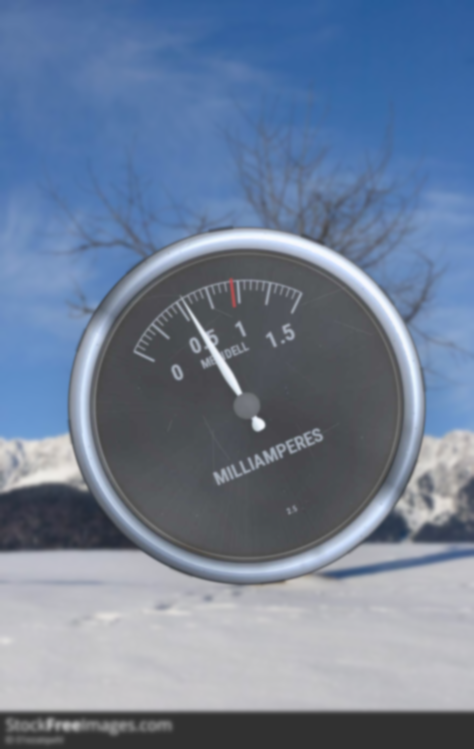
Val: 0.55
